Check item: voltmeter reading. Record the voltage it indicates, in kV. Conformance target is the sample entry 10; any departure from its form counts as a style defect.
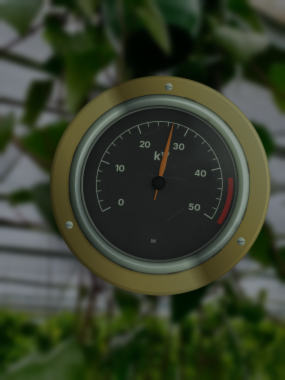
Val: 27
